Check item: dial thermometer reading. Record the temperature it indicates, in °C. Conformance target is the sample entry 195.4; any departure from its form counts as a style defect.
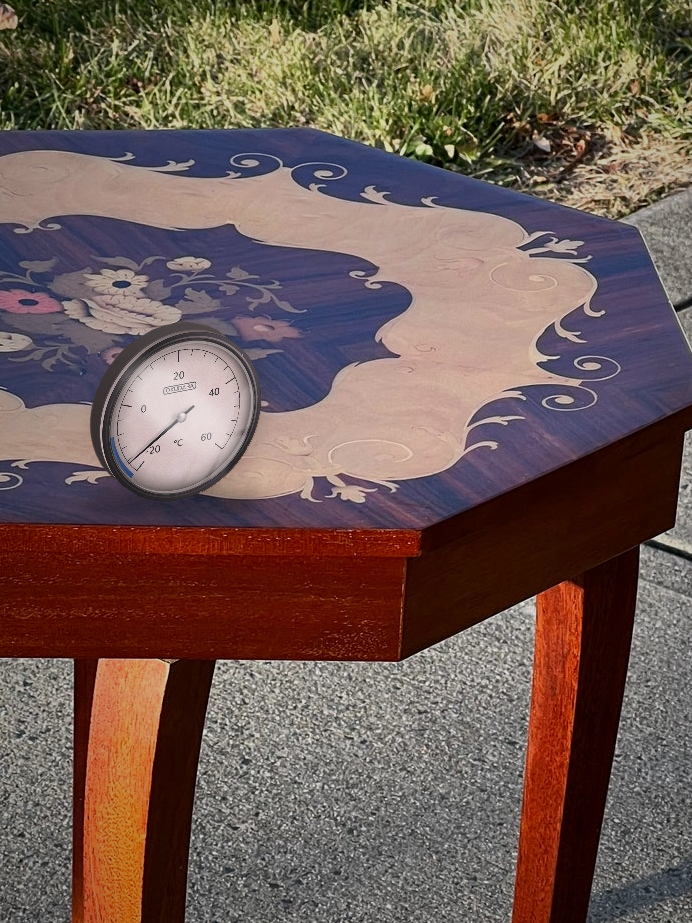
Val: -16
